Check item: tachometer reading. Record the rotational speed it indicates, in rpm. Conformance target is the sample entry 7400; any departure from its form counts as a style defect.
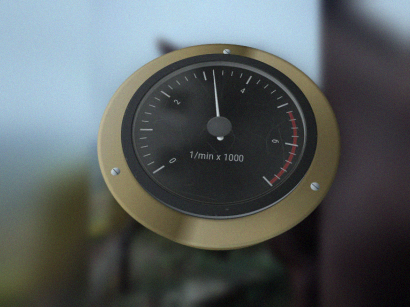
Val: 3200
